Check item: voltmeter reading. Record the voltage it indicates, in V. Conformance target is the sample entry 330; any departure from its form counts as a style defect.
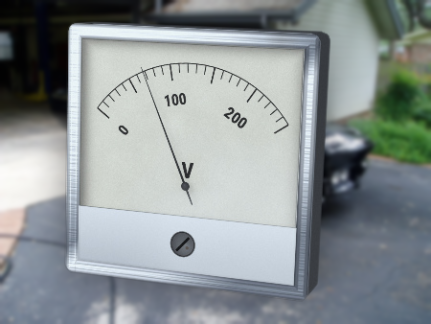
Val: 70
